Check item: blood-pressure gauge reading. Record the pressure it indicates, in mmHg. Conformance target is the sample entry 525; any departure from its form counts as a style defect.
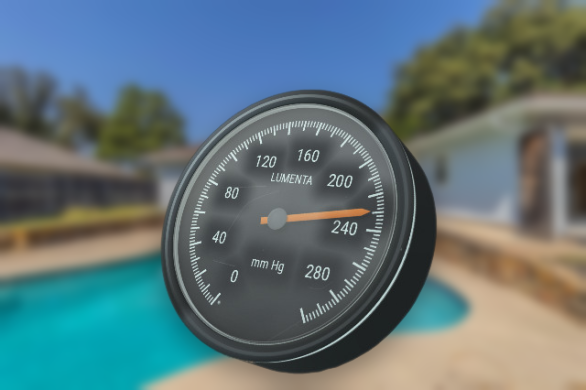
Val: 230
